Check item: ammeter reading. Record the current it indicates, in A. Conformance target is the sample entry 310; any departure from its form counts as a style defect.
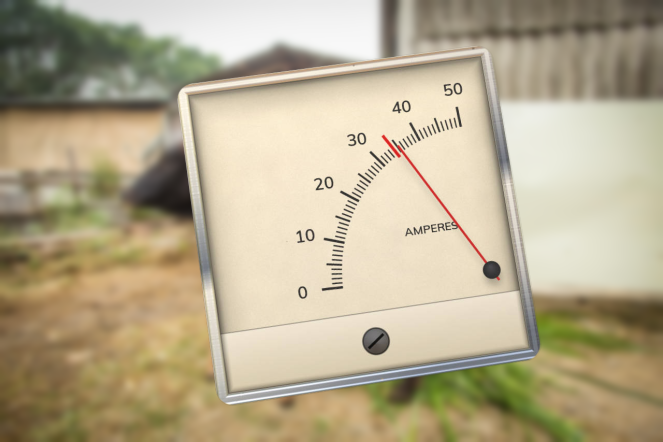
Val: 35
